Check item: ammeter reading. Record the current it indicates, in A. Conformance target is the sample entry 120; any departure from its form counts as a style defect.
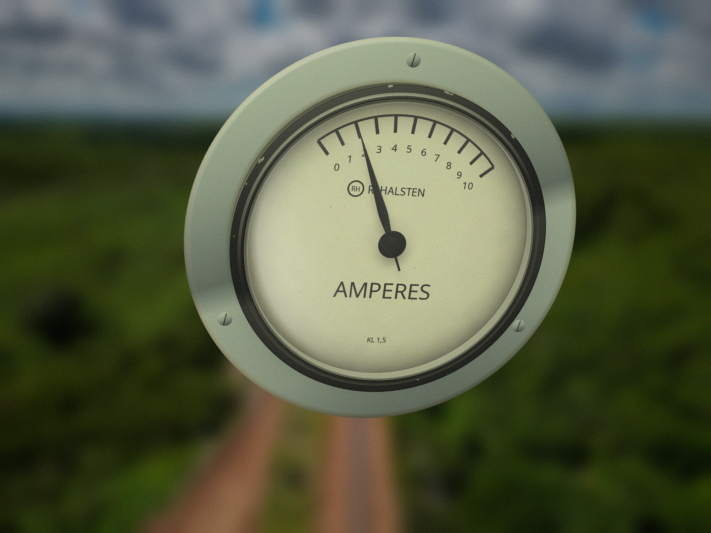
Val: 2
